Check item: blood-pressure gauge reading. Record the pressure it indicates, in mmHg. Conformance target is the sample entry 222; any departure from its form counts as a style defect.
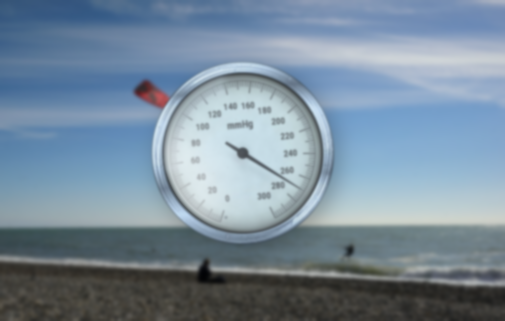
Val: 270
